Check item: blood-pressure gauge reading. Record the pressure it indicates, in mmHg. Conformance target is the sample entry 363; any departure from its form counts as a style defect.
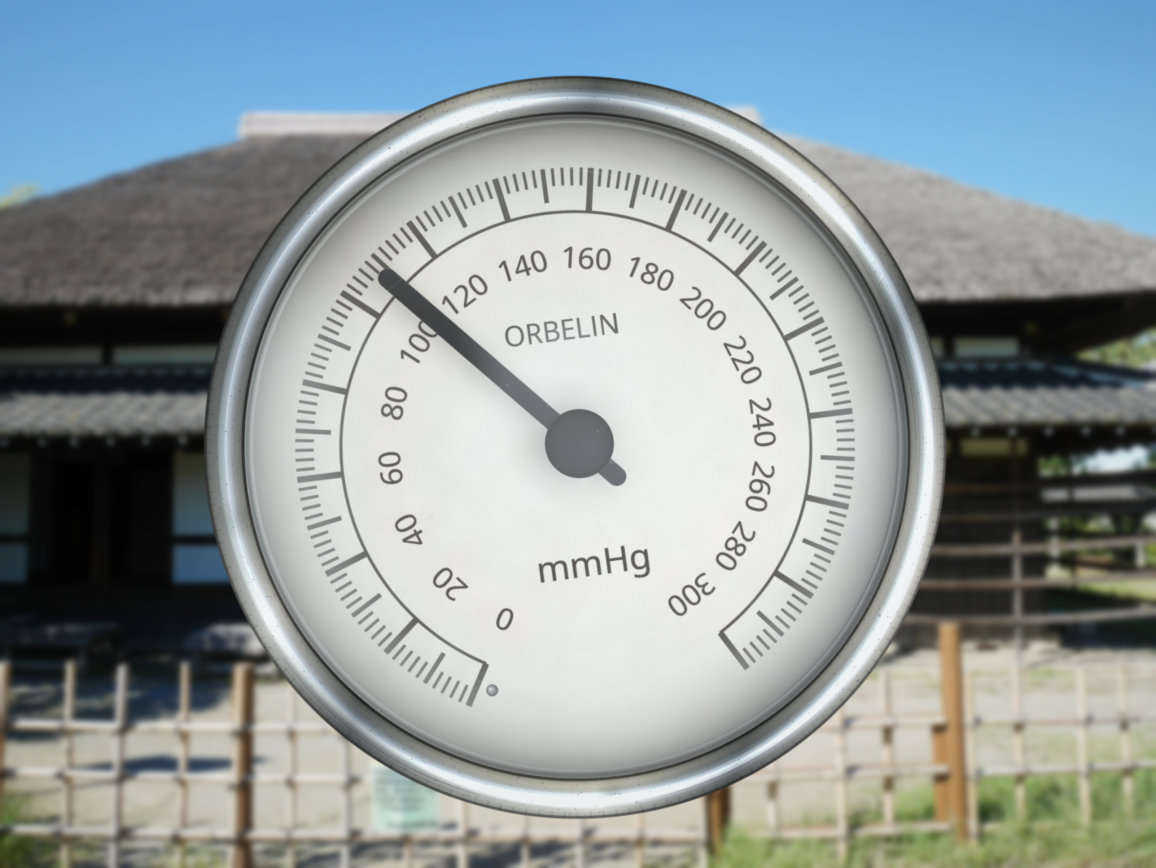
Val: 108
